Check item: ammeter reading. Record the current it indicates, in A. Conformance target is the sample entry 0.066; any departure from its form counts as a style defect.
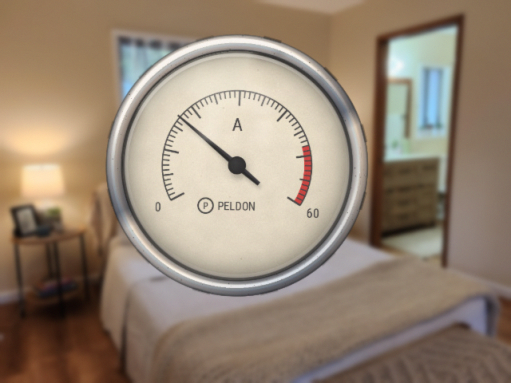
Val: 17
